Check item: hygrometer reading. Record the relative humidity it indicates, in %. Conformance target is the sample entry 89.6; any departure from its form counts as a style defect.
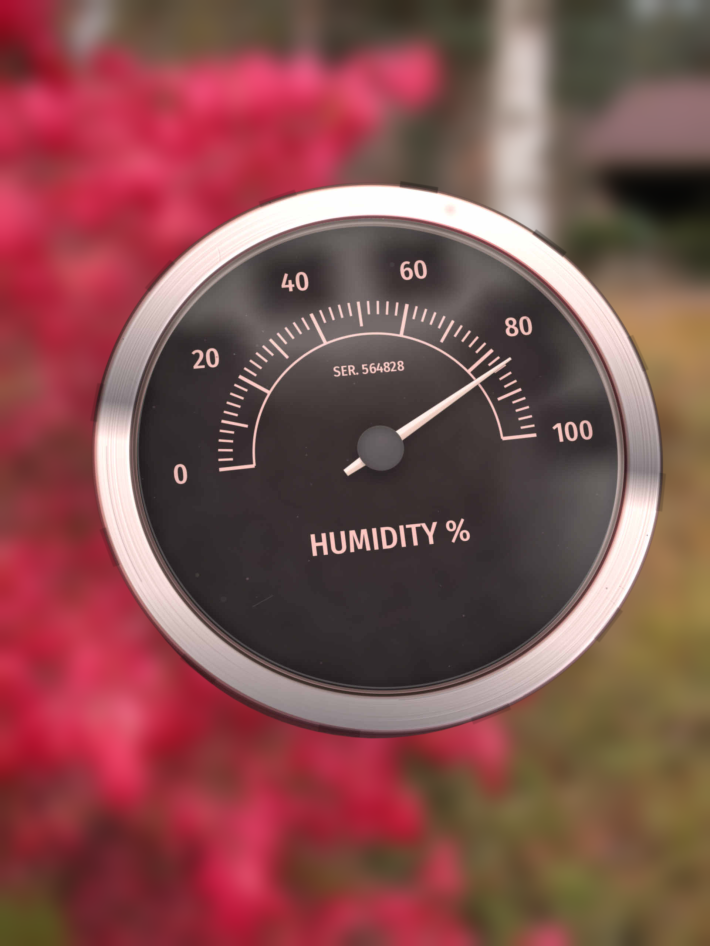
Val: 84
